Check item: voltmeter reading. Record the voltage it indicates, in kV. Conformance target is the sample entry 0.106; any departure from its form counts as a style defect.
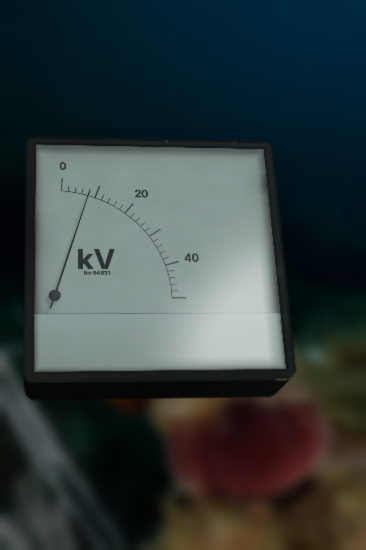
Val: 8
